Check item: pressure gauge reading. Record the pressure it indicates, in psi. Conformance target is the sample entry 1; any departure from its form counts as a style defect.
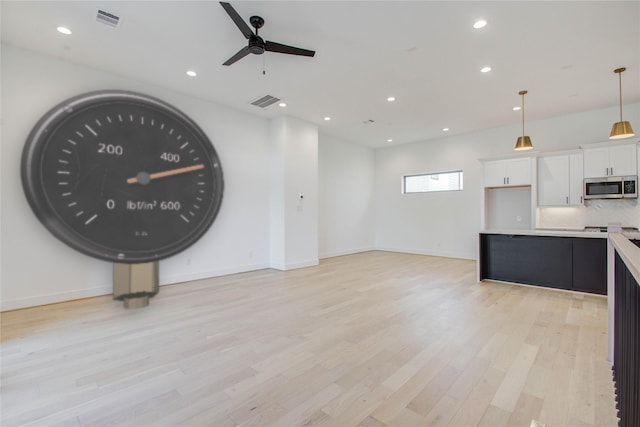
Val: 460
